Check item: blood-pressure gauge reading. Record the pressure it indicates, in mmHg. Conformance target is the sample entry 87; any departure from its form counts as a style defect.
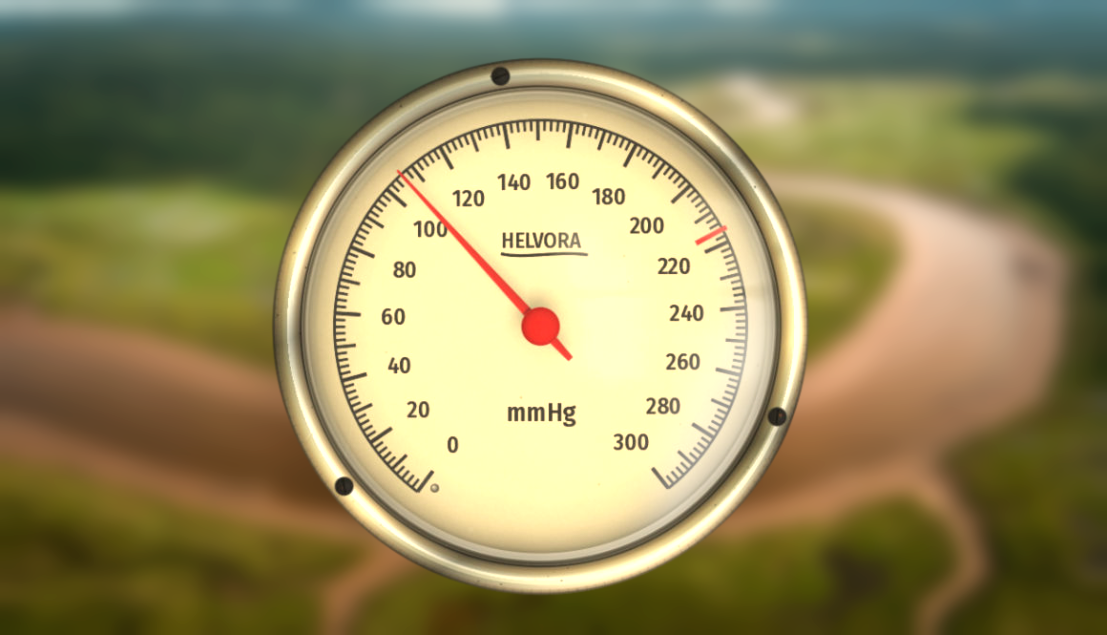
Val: 106
